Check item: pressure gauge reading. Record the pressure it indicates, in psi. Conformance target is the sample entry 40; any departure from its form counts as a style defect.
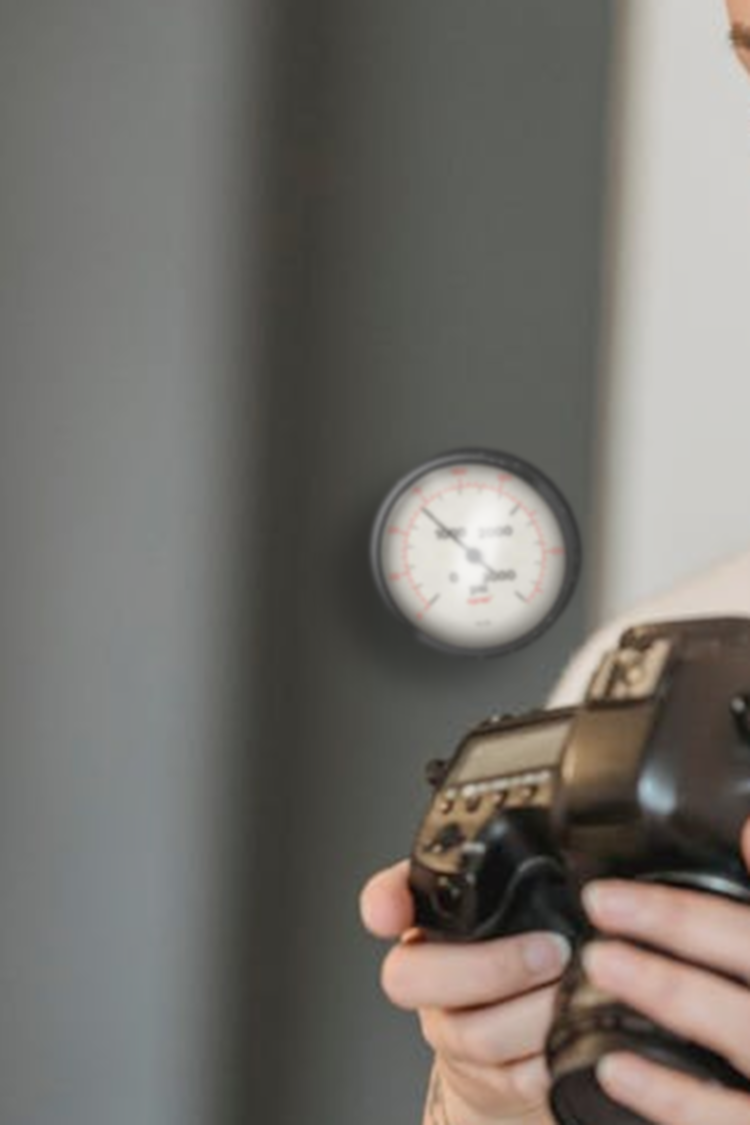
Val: 1000
